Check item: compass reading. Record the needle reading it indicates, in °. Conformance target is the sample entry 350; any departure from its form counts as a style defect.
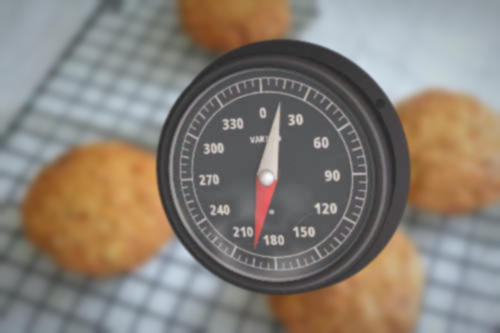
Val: 195
